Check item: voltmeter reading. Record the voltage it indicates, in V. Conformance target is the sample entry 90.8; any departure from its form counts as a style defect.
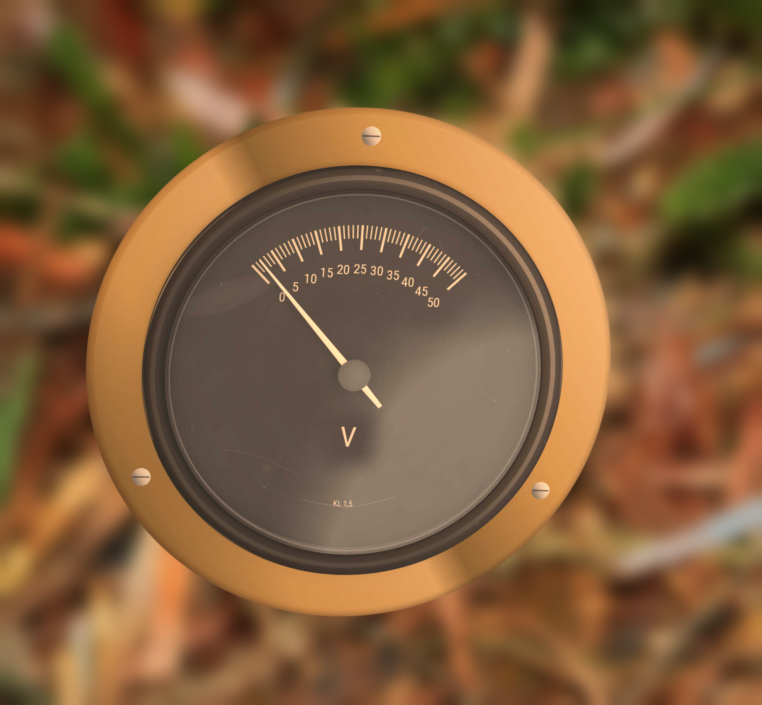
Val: 2
